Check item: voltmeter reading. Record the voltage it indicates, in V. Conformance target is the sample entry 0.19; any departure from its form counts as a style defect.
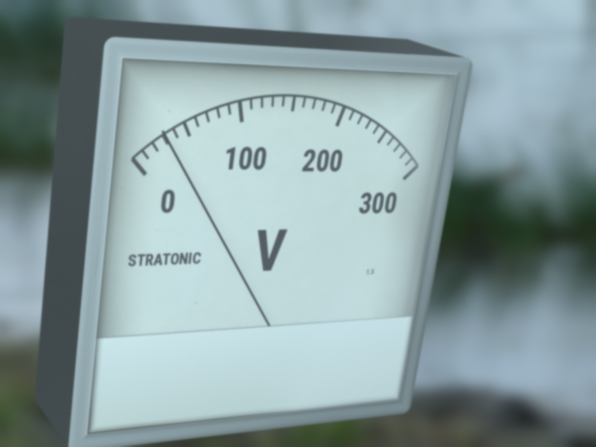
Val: 30
